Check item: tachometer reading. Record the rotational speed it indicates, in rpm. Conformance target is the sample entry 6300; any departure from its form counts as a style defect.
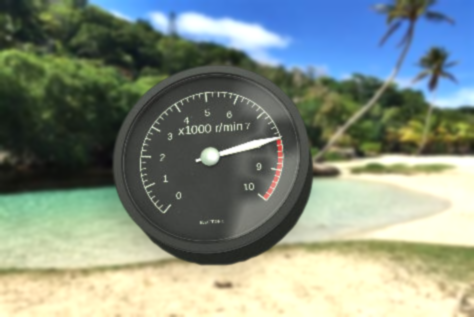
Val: 8000
